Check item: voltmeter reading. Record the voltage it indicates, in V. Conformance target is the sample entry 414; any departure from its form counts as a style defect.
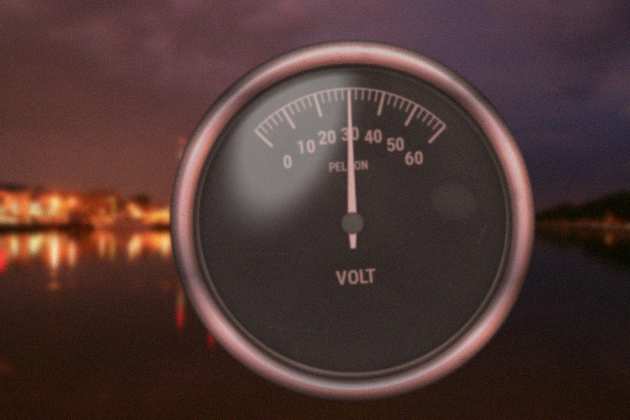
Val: 30
